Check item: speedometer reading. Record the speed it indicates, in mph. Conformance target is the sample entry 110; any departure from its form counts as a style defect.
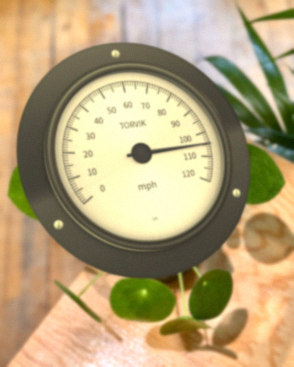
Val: 105
